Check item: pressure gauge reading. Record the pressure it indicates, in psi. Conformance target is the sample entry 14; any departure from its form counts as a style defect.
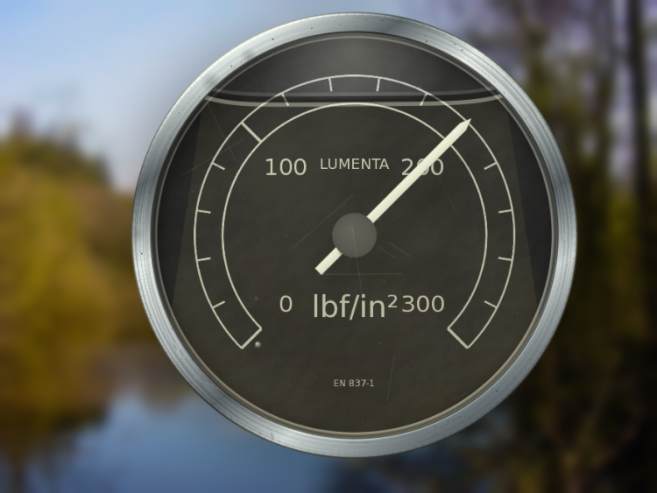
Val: 200
